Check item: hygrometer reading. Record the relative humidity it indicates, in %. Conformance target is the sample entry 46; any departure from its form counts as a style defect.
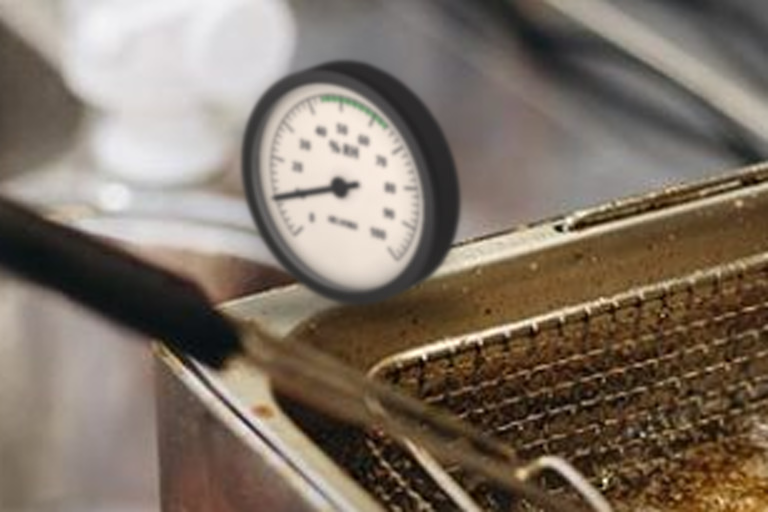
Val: 10
